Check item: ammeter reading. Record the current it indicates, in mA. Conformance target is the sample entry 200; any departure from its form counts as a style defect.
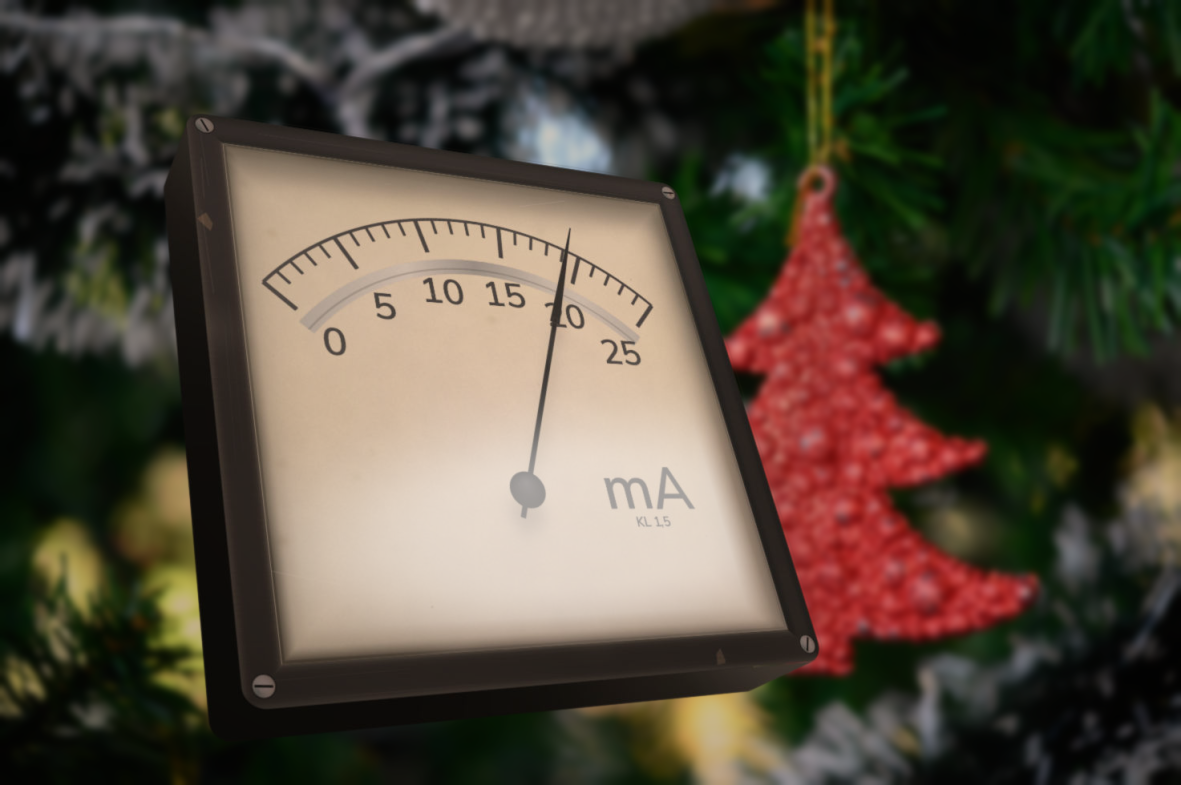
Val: 19
